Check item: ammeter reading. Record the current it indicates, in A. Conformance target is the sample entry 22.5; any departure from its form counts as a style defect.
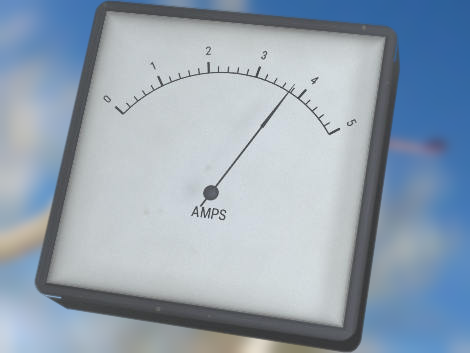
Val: 3.8
